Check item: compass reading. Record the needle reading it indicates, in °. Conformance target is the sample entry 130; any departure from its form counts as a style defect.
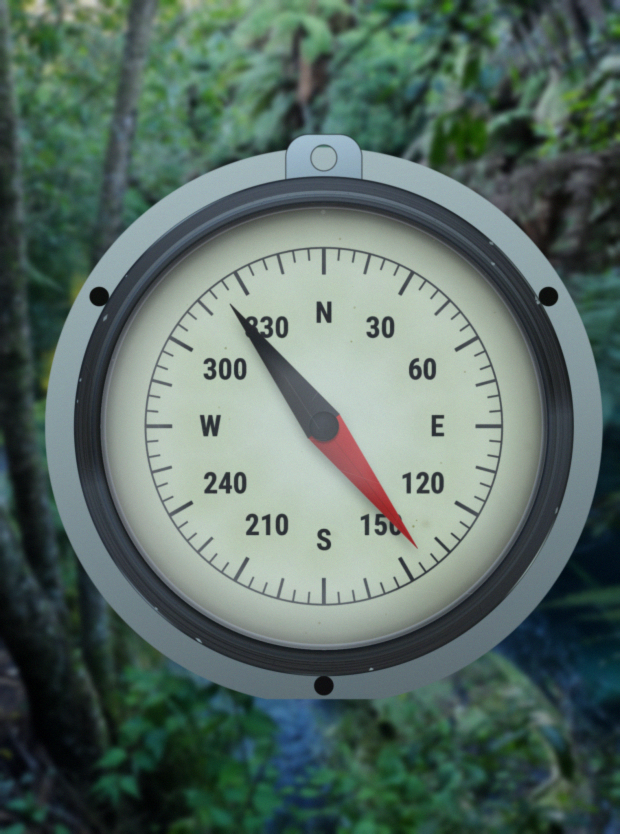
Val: 142.5
